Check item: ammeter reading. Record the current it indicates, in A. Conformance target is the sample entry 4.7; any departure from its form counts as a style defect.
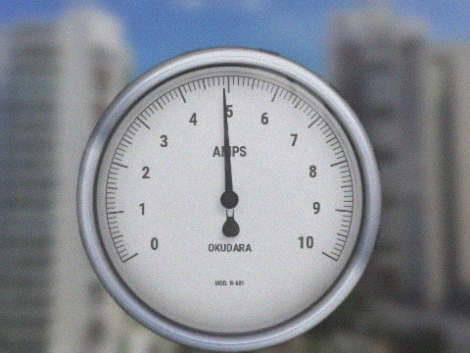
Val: 4.9
